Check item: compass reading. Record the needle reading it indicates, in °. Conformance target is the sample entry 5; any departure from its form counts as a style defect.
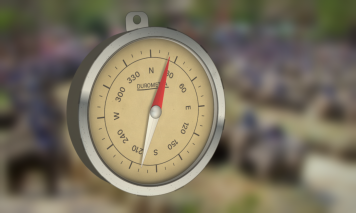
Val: 20
